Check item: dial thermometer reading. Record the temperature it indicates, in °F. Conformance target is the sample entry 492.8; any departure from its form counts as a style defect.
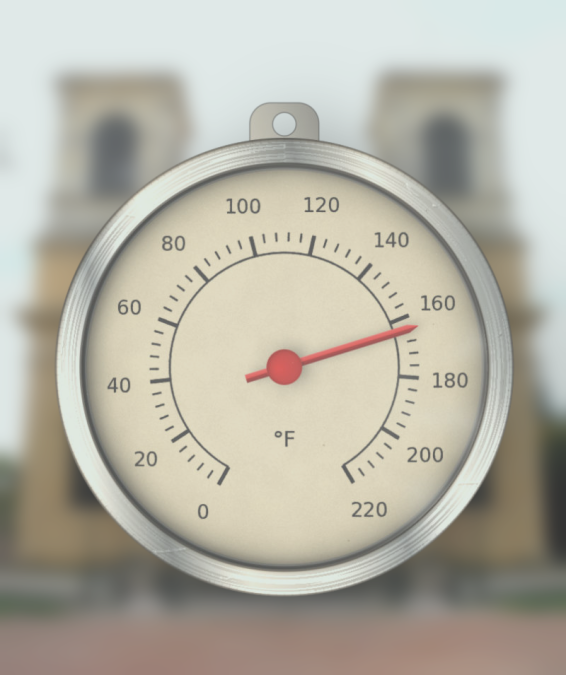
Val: 164
